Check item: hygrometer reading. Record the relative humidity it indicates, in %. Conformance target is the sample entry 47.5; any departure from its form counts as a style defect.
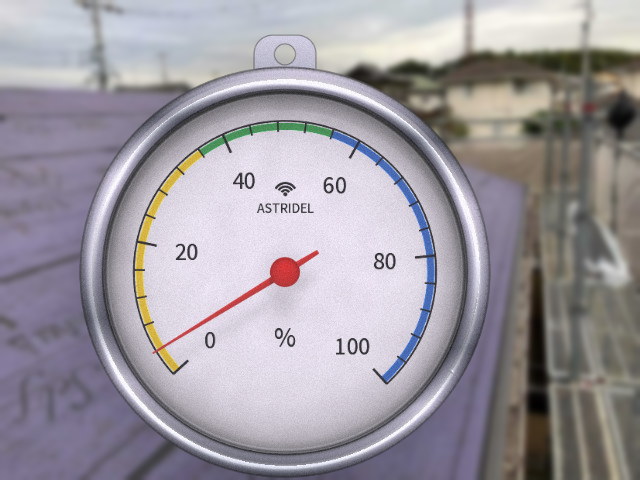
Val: 4
